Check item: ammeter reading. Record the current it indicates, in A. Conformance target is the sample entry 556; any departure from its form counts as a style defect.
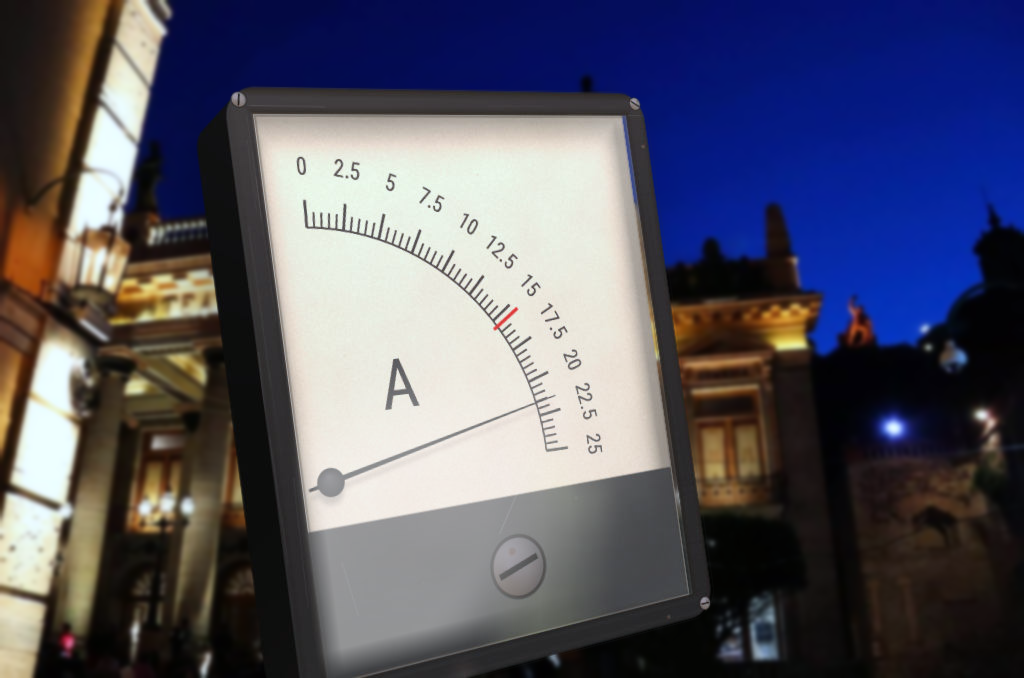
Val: 21.5
